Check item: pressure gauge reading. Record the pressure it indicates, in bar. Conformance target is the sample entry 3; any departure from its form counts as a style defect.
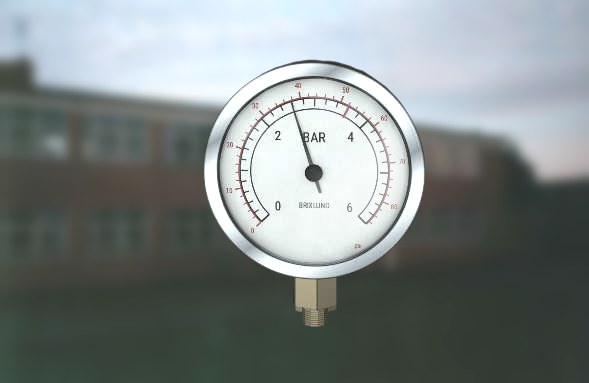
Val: 2.6
